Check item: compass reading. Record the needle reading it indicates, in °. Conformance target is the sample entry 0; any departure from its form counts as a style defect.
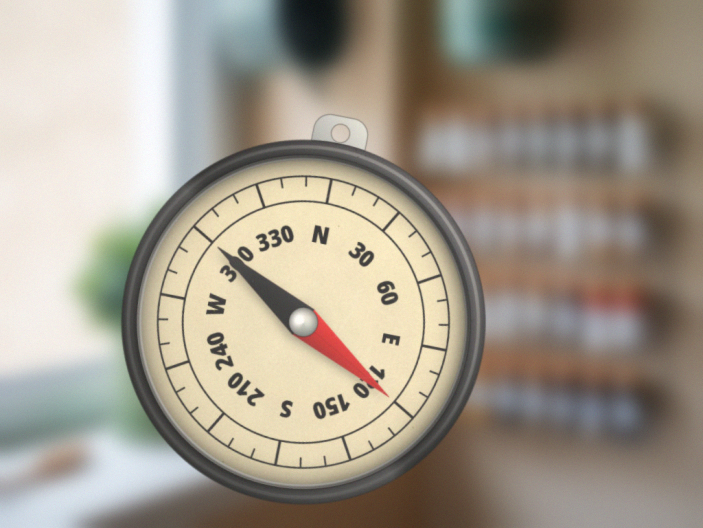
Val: 120
